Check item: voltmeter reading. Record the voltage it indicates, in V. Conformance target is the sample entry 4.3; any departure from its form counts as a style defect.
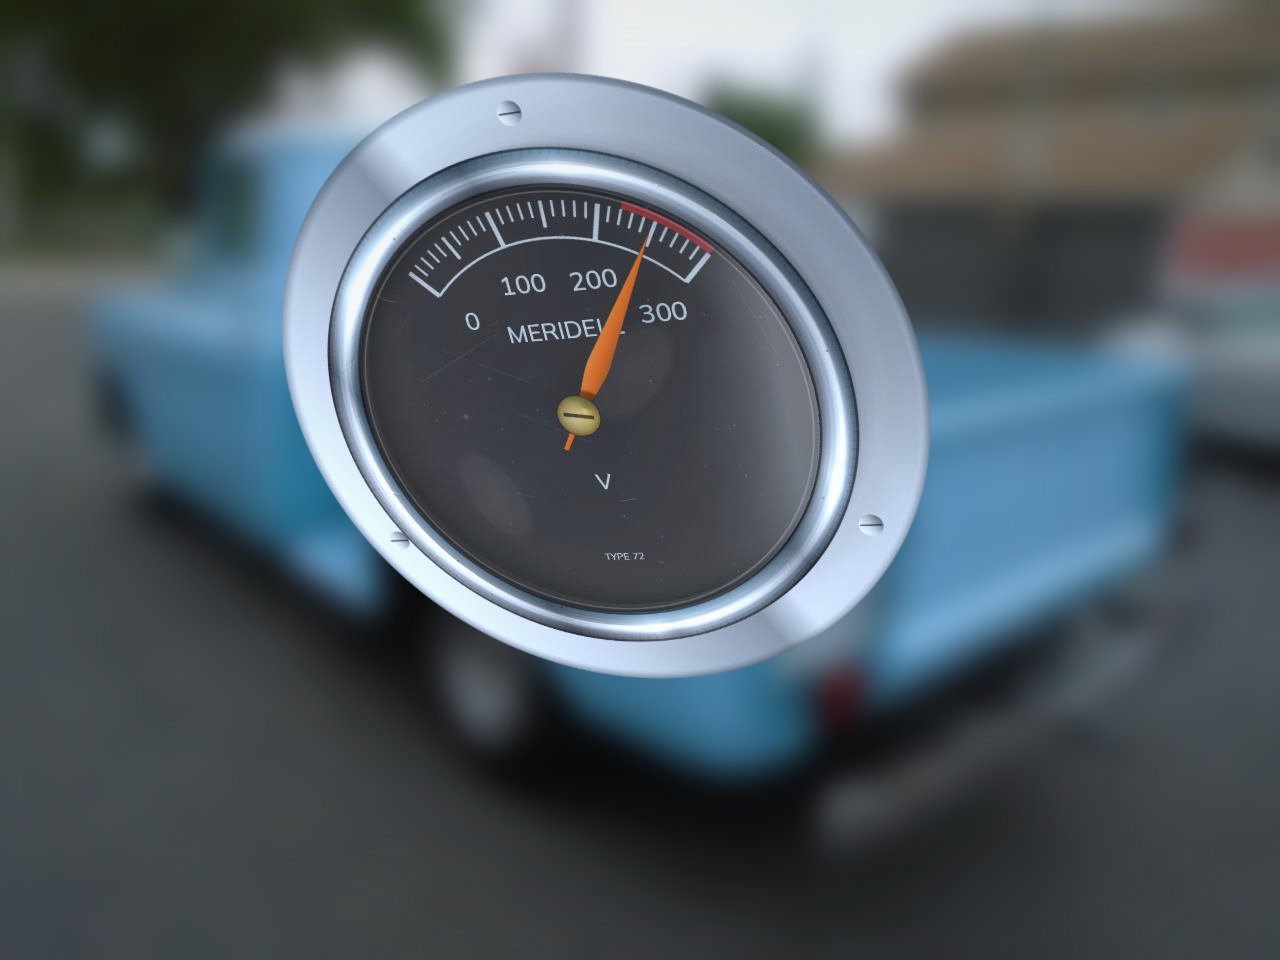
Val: 250
